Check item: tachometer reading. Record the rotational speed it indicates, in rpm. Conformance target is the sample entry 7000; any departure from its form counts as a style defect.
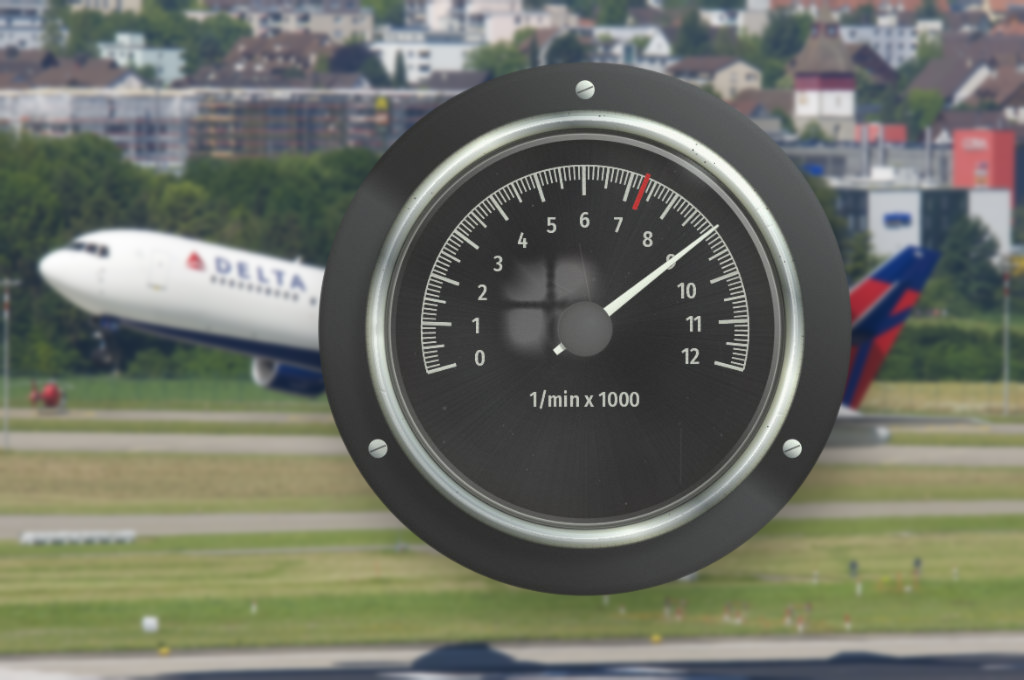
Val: 9000
